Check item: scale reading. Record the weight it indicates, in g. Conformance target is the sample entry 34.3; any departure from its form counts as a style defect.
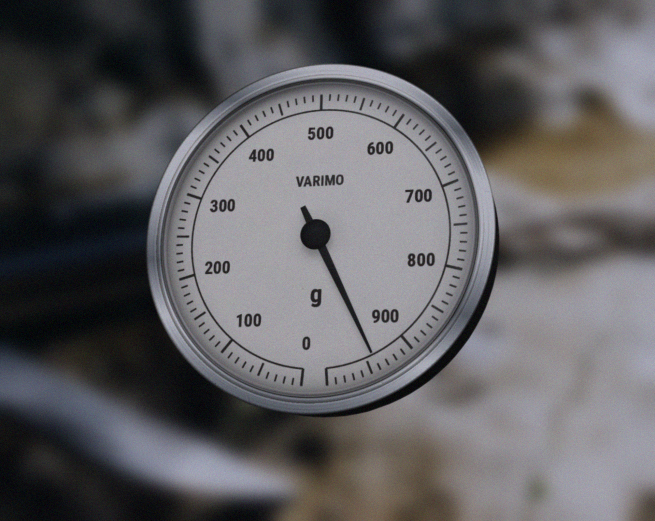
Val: 940
